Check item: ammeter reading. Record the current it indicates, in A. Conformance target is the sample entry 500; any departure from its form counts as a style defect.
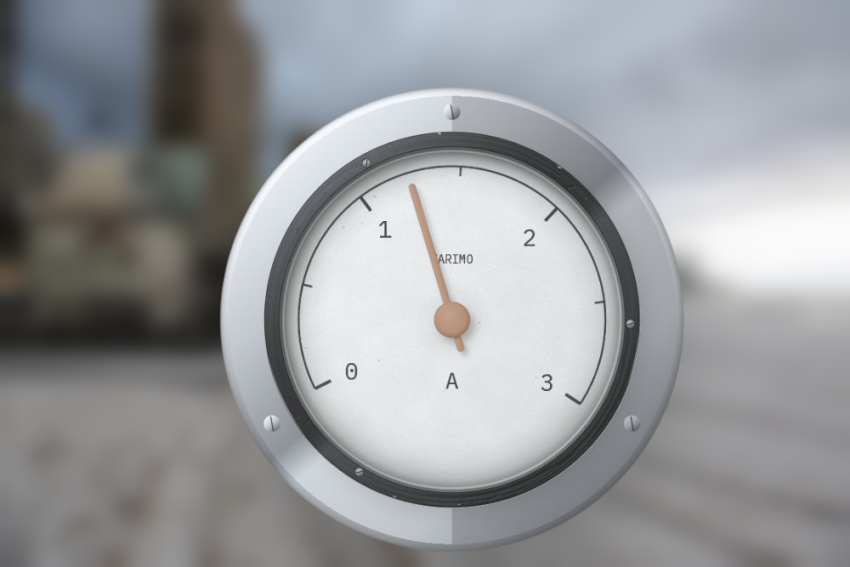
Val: 1.25
